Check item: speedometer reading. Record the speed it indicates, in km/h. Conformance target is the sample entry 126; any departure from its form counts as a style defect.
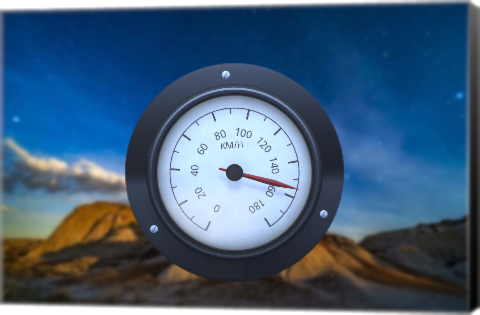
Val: 155
